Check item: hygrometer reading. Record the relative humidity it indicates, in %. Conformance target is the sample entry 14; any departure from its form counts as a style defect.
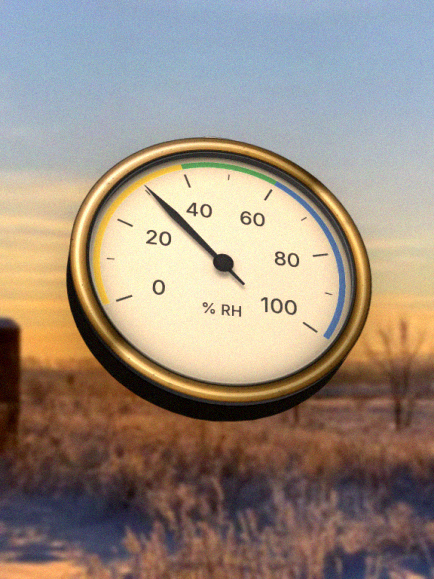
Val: 30
